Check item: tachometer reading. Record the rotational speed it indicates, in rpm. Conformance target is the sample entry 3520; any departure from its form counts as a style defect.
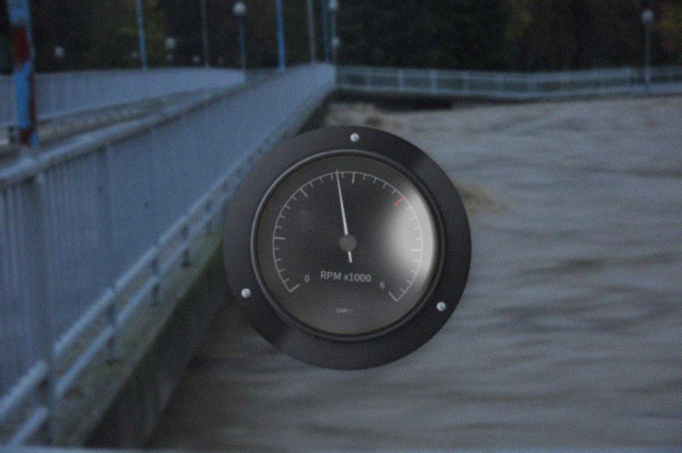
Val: 2700
